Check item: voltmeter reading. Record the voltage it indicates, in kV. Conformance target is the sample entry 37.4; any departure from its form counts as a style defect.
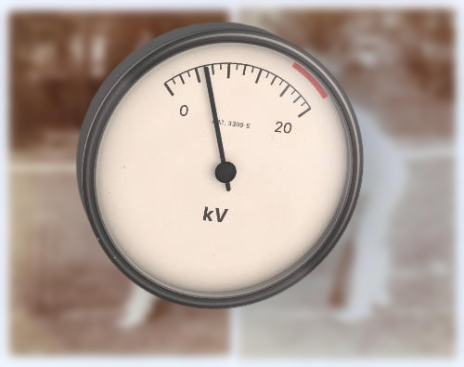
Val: 5
